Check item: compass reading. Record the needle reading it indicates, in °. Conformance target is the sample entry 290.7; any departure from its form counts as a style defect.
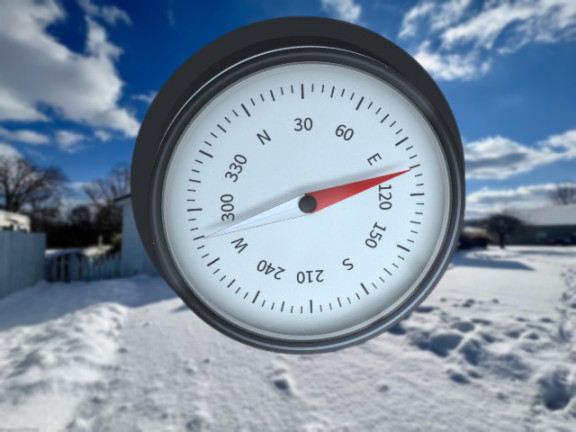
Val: 105
